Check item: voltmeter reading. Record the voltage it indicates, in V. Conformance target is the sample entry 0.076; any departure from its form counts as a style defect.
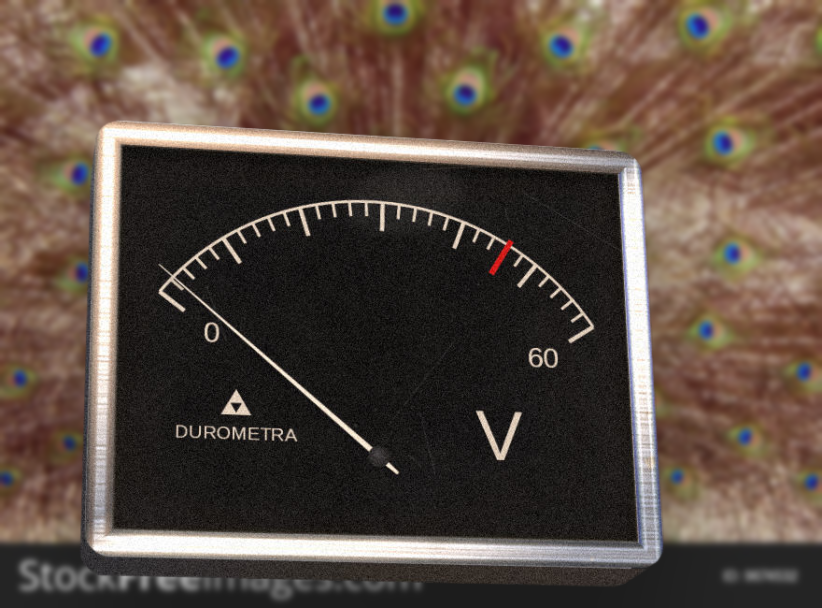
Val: 2
